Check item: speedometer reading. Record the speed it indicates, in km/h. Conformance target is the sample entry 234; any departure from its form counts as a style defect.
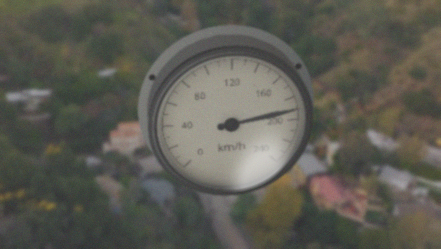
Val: 190
